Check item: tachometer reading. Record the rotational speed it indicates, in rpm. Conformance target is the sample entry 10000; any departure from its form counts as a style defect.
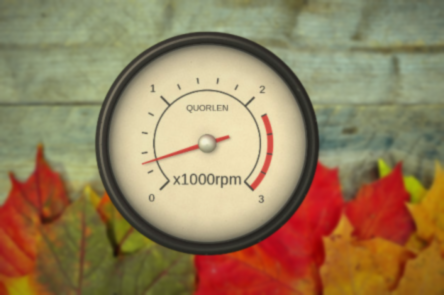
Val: 300
